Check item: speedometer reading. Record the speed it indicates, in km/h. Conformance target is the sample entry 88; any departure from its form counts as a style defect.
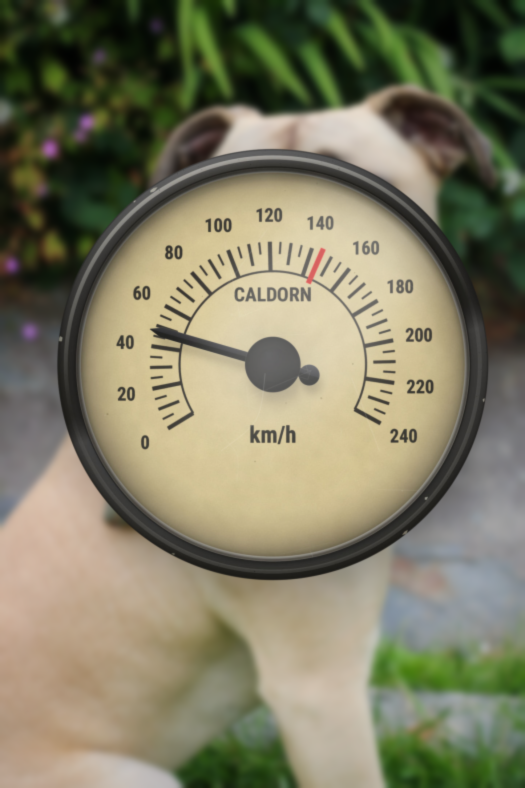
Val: 47.5
